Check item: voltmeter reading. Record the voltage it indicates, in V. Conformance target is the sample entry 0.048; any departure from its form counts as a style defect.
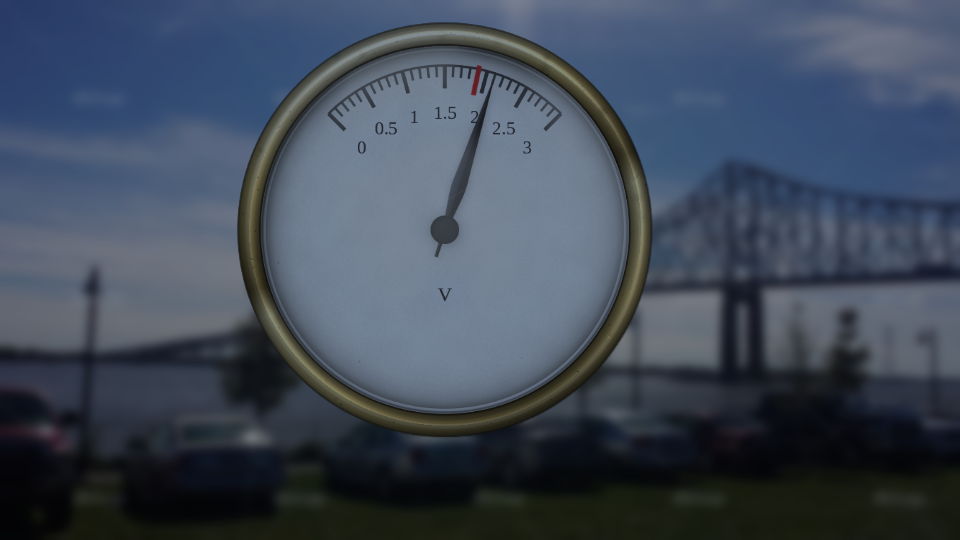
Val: 2.1
